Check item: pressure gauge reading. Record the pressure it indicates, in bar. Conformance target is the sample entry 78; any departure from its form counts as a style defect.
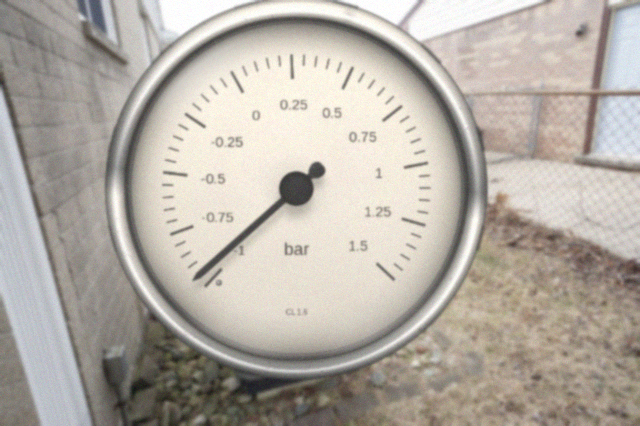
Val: -0.95
